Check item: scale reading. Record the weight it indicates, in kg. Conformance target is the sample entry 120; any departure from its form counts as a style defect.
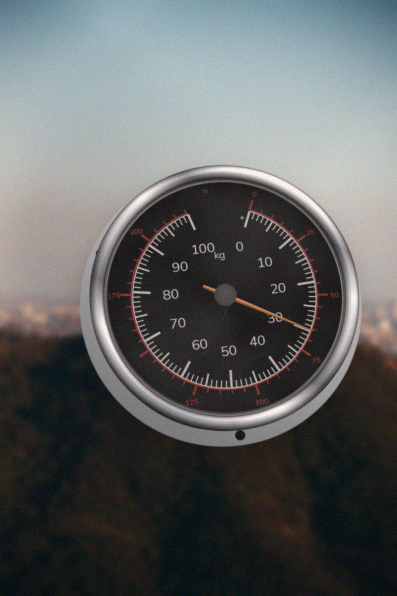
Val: 30
